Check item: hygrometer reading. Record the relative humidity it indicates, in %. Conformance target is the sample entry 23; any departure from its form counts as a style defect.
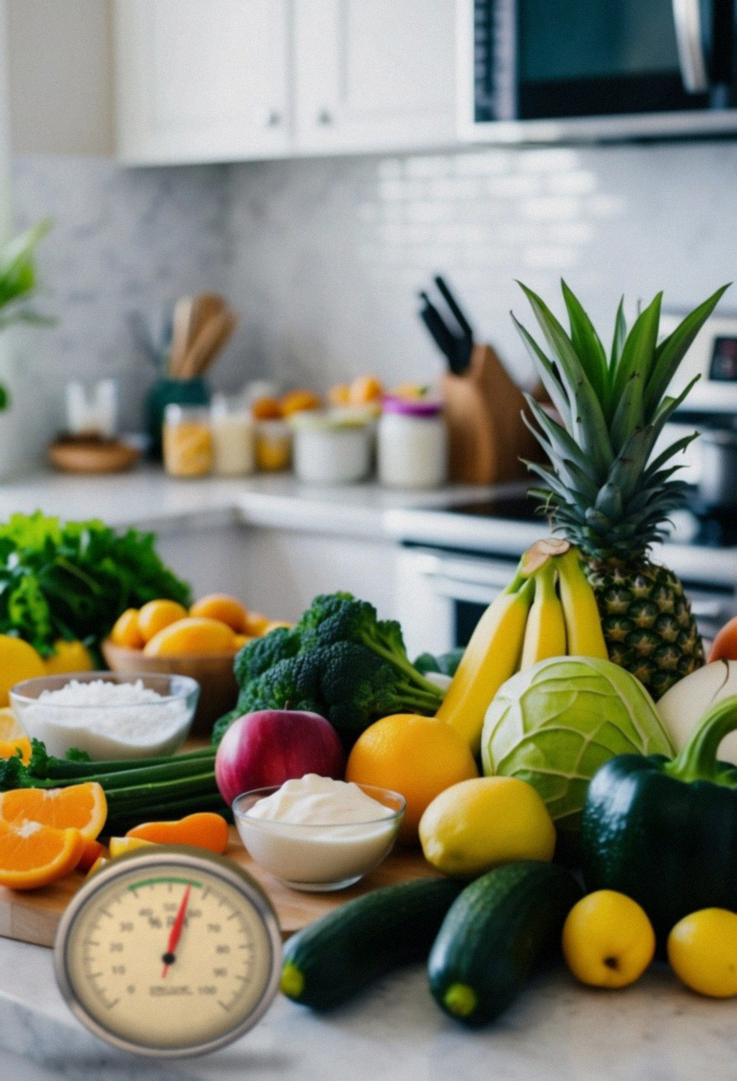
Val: 55
